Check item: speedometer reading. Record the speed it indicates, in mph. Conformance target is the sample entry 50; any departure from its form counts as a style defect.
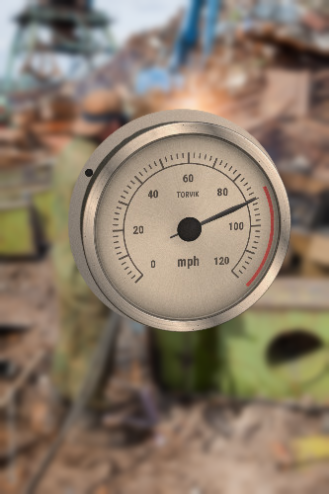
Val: 90
